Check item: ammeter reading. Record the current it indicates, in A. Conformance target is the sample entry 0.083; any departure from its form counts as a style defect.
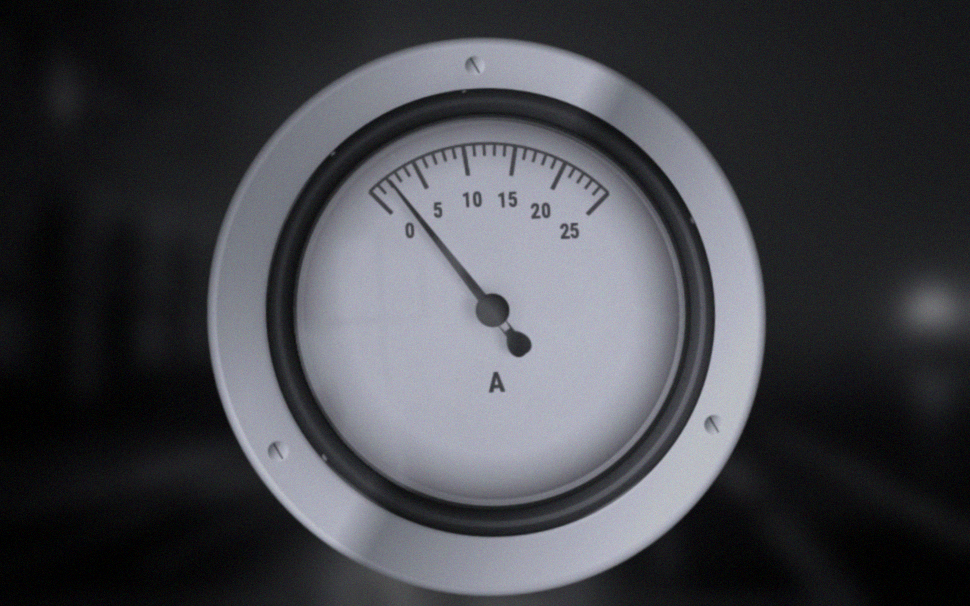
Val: 2
